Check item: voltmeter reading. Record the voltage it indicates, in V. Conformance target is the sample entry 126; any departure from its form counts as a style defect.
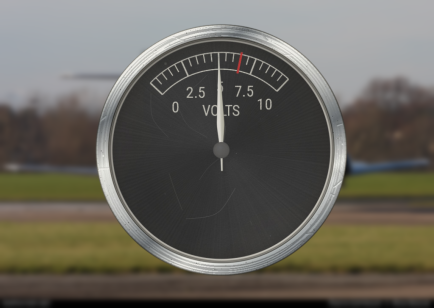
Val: 5
